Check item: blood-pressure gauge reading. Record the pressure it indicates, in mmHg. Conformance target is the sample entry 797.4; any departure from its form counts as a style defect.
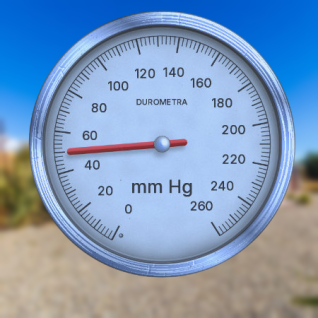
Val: 50
